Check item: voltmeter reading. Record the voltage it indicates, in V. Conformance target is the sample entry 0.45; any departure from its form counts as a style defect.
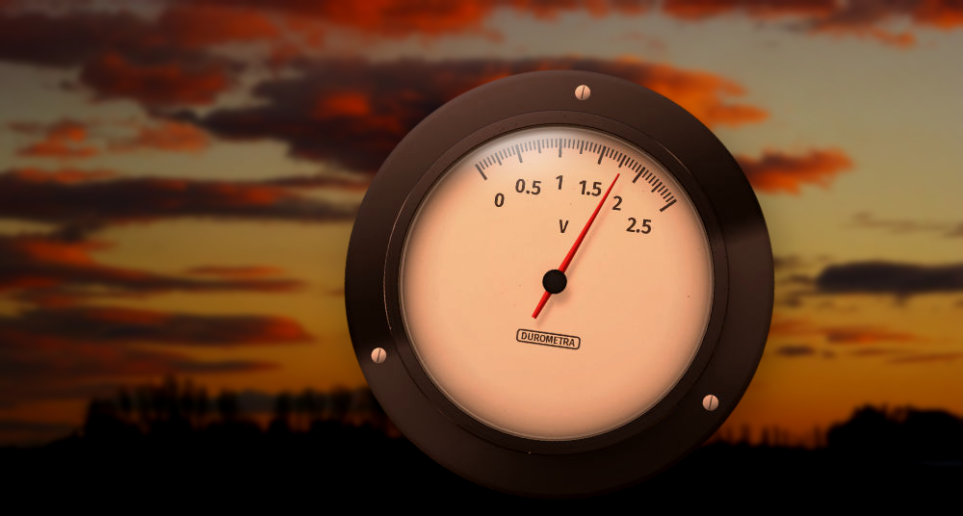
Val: 1.8
